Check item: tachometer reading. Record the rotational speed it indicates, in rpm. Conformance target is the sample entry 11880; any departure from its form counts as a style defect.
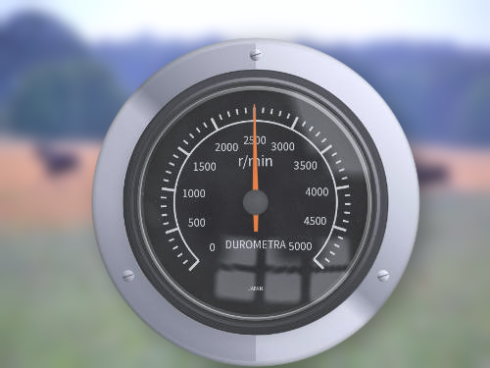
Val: 2500
